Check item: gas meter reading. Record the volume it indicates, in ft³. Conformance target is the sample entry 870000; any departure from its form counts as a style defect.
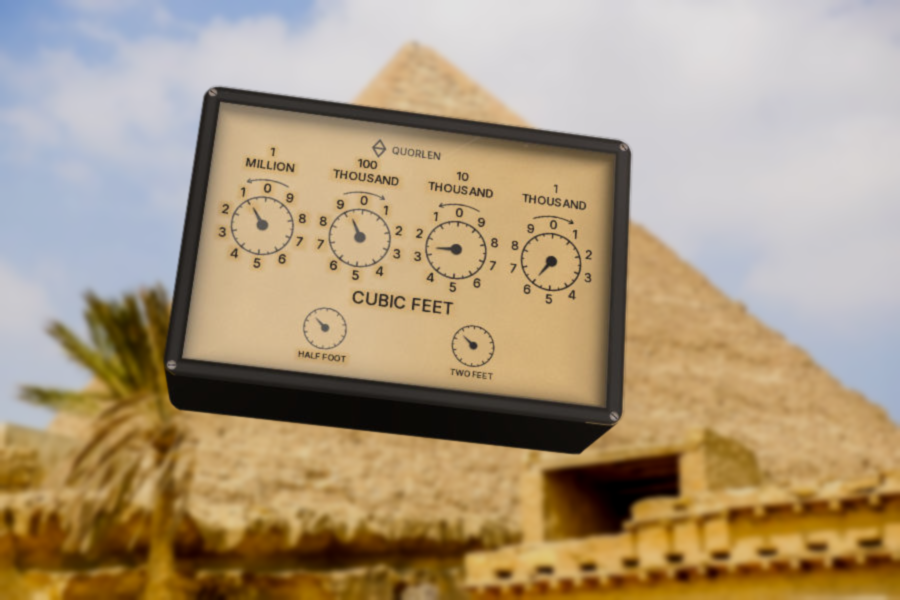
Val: 92600
